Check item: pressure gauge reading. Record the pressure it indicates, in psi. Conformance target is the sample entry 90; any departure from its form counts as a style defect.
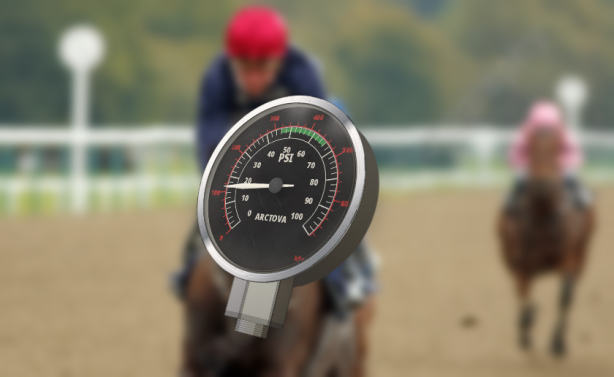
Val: 16
